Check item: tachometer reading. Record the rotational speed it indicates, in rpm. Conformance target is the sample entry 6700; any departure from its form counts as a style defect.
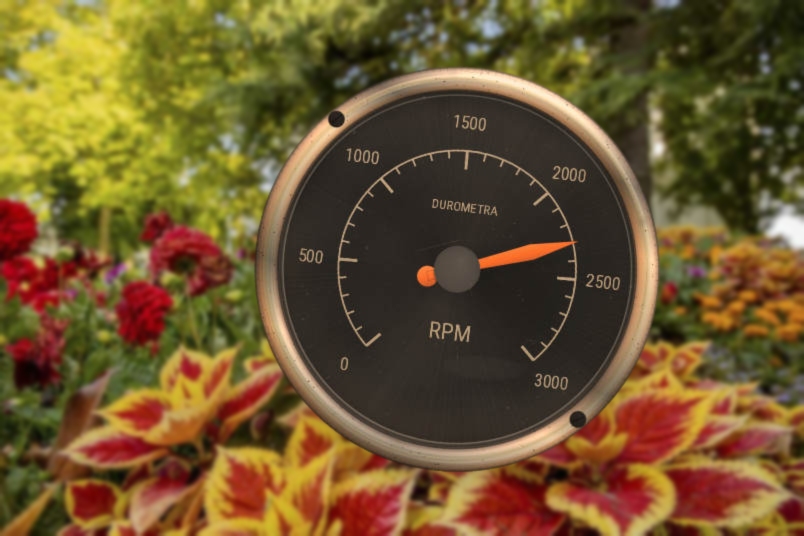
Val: 2300
